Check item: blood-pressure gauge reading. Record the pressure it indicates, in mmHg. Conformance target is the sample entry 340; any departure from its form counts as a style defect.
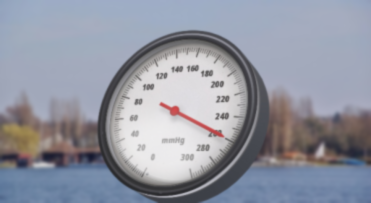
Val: 260
